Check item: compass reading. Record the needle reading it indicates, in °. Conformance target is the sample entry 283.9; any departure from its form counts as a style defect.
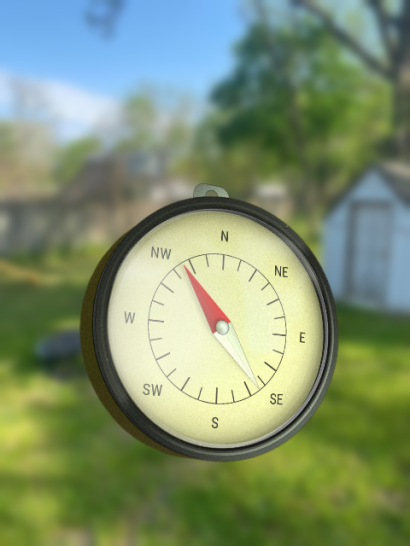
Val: 322.5
